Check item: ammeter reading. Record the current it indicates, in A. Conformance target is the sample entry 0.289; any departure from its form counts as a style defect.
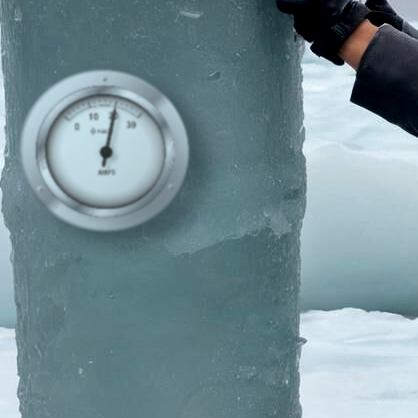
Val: 20
